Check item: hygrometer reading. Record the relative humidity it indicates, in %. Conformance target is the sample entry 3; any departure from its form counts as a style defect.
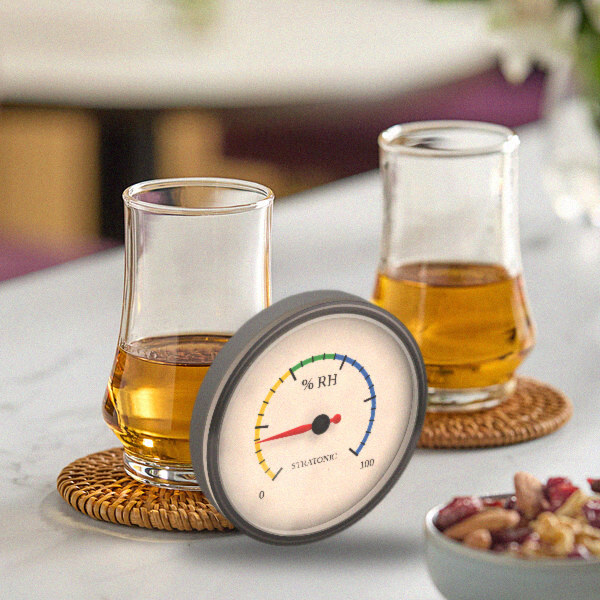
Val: 16
